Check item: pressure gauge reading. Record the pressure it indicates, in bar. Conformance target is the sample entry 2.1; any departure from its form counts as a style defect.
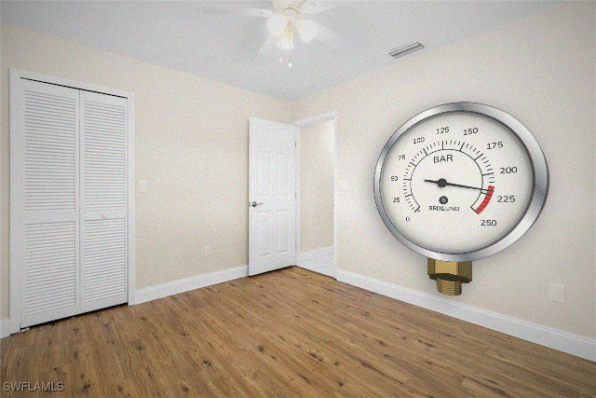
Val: 220
